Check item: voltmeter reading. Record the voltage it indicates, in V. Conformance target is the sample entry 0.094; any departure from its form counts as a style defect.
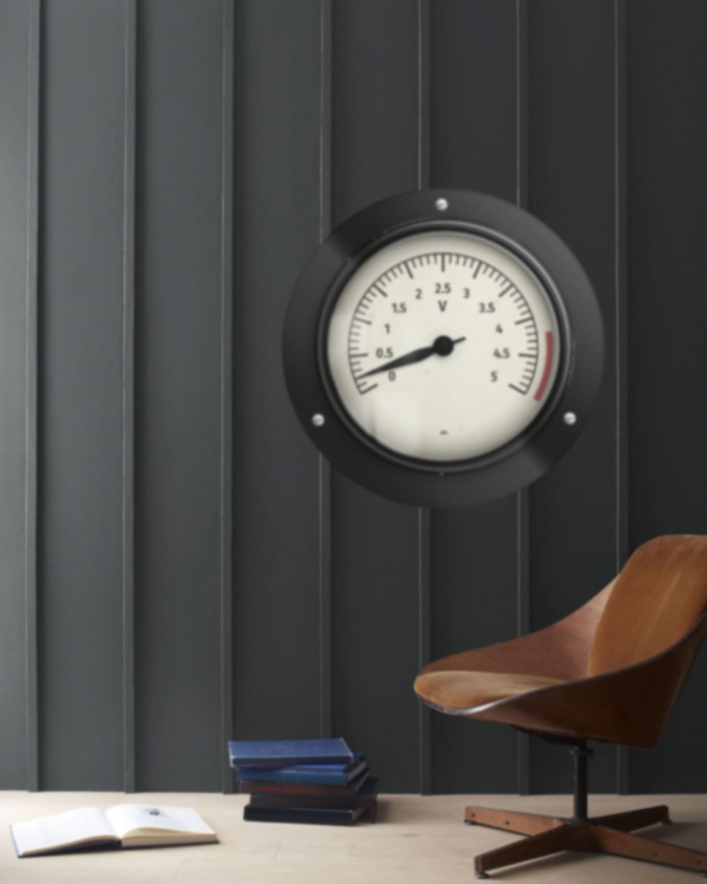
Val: 0.2
